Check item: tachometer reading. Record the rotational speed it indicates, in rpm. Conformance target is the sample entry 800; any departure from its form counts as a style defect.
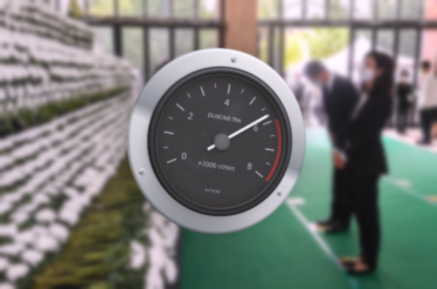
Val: 5750
